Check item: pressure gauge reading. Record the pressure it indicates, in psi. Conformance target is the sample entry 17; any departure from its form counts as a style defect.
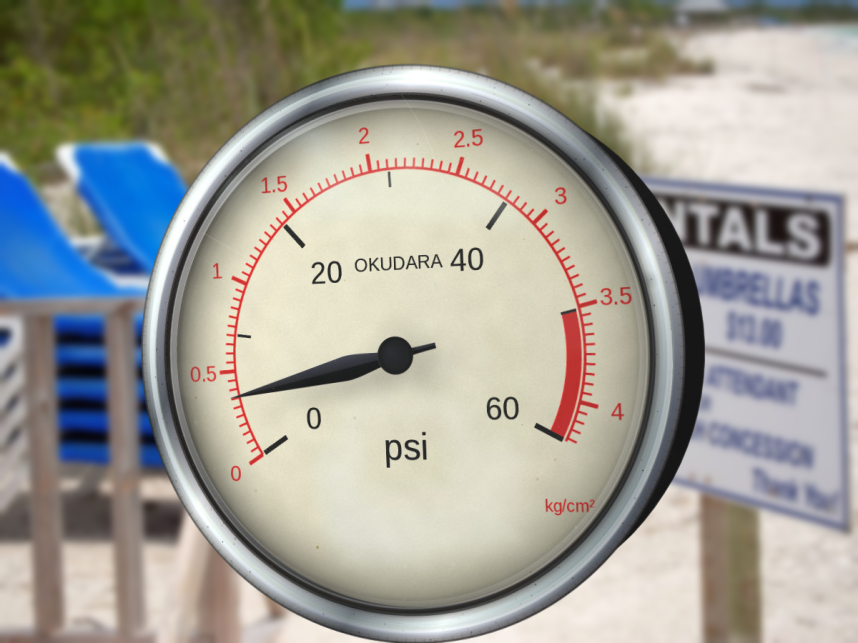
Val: 5
